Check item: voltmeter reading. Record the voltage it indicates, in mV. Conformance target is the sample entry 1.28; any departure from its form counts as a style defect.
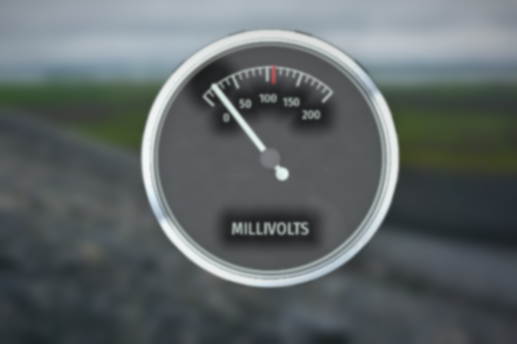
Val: 20
